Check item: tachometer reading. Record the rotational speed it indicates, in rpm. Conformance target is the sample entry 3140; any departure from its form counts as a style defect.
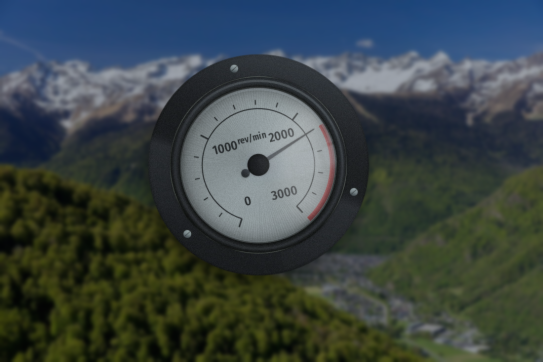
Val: 2200
